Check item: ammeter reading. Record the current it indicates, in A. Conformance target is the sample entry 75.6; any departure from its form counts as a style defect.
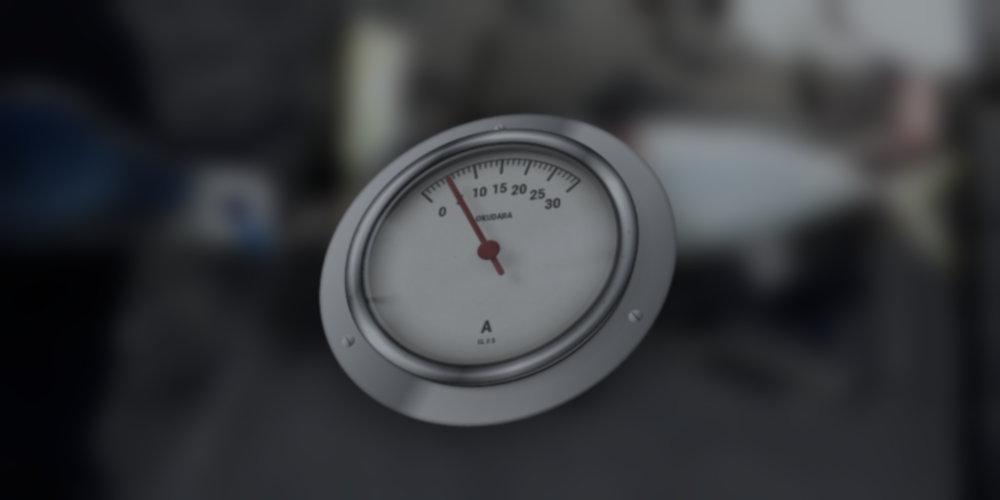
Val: 5
